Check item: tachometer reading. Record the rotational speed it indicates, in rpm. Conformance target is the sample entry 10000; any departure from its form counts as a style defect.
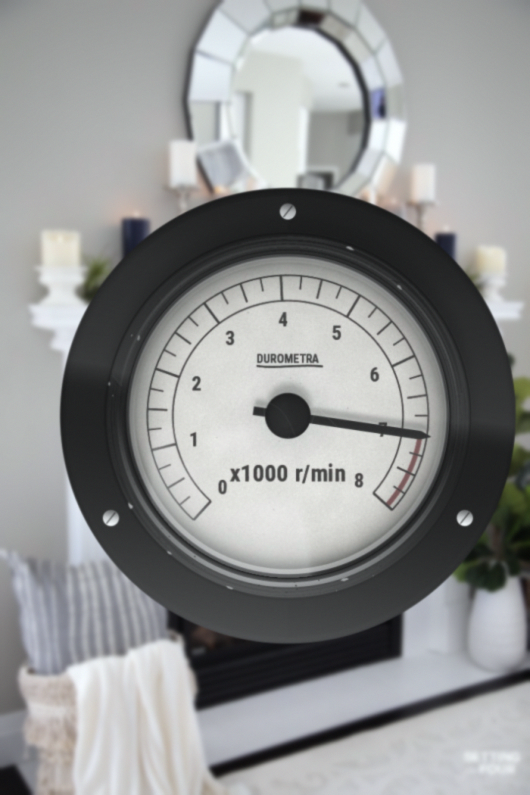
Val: 7000
